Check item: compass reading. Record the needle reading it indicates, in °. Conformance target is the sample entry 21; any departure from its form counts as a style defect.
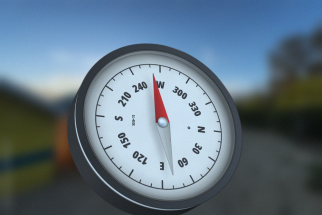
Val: 260
